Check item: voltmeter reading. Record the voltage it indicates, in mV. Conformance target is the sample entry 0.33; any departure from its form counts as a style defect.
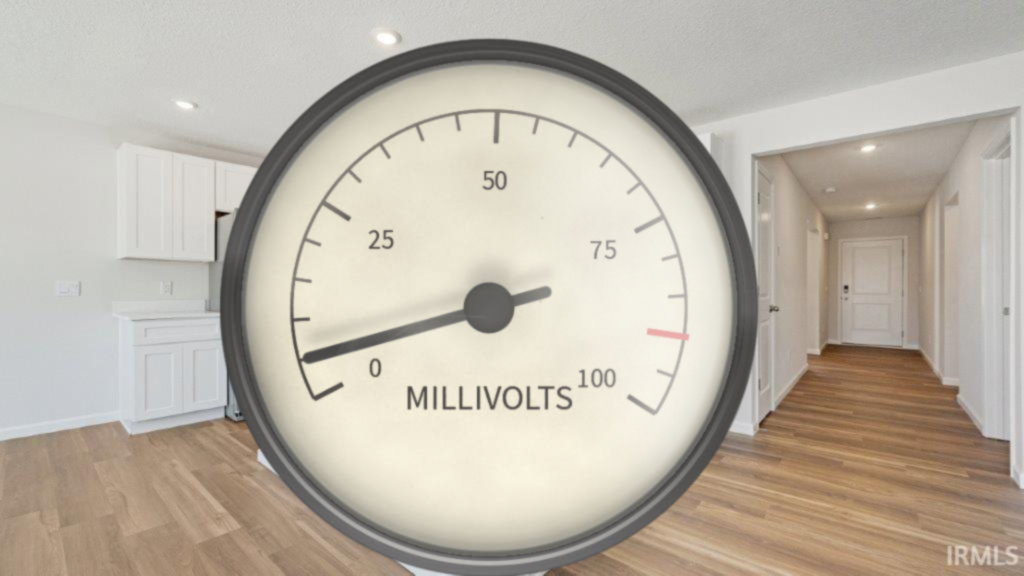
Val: 5
